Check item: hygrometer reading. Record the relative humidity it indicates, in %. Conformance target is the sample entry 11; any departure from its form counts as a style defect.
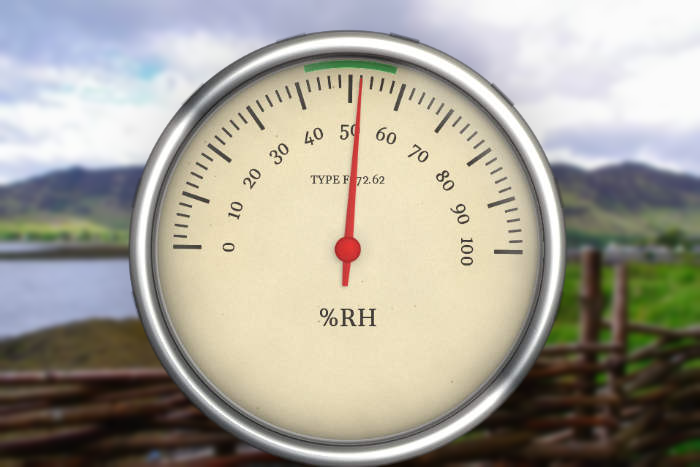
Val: 52
